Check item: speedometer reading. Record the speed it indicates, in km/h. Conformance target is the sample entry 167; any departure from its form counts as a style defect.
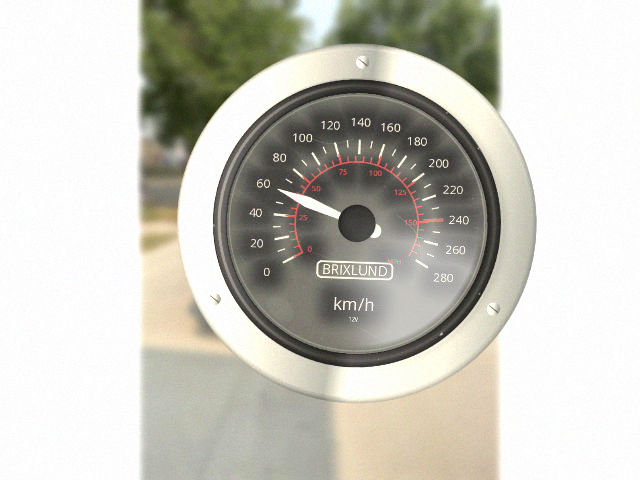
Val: 60
